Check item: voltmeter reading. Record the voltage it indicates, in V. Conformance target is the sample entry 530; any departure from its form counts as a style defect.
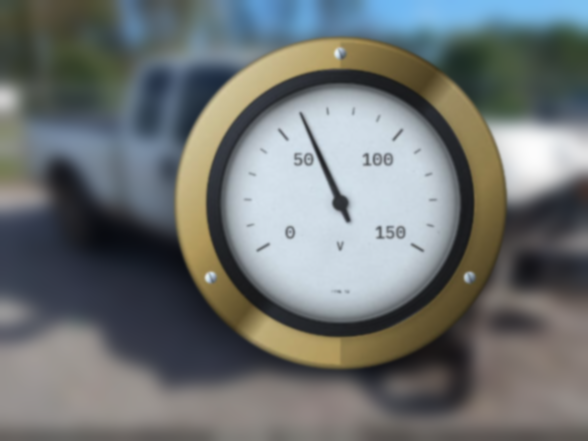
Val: 60
